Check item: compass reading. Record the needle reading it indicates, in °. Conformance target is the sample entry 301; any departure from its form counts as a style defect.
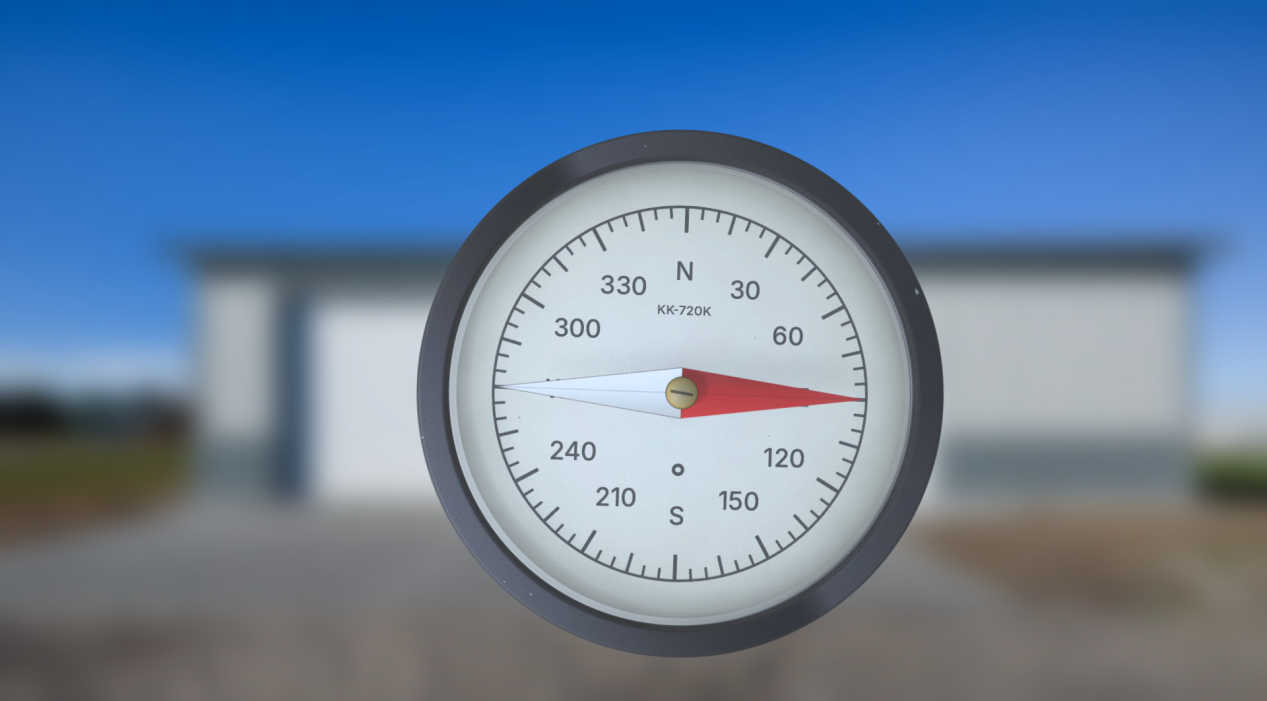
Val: 90
